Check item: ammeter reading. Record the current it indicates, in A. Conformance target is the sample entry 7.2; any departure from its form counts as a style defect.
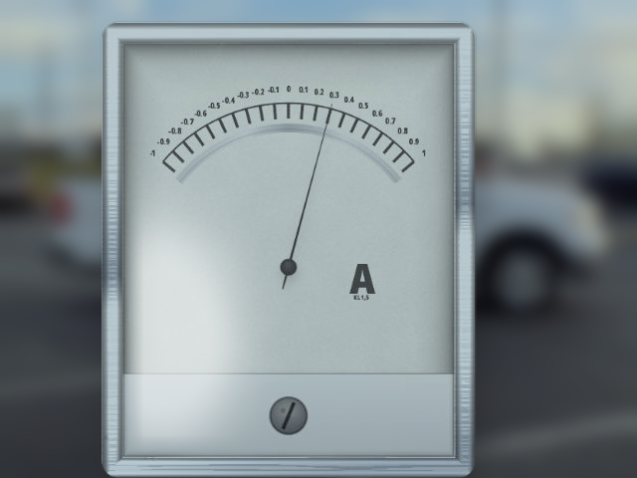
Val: 0.3
